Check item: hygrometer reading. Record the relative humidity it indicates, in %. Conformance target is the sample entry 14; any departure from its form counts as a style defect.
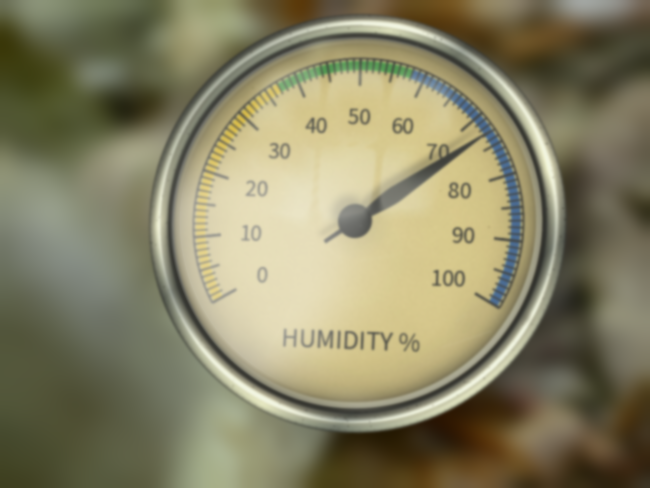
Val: 73
